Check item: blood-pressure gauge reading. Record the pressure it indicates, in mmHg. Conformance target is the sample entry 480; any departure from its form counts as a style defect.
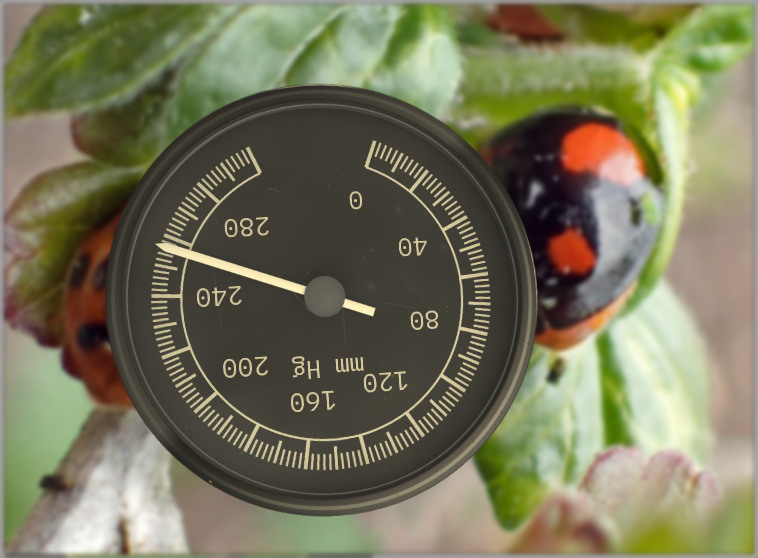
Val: 256
